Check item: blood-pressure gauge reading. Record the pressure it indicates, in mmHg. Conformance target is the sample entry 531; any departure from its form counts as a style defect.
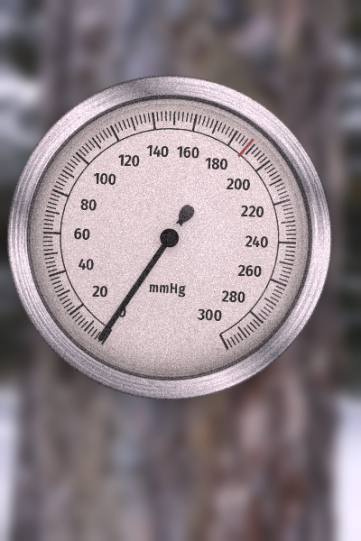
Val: 2
